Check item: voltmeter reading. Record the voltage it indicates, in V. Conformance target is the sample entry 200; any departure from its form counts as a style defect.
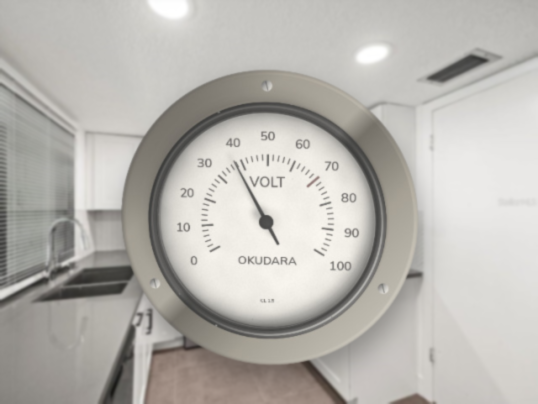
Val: 38
